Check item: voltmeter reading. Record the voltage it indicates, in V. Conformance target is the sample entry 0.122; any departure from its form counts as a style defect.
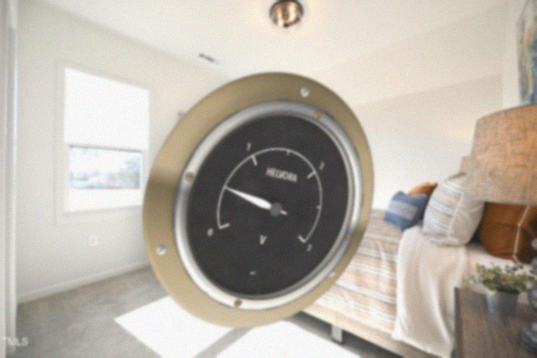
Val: 0.5
